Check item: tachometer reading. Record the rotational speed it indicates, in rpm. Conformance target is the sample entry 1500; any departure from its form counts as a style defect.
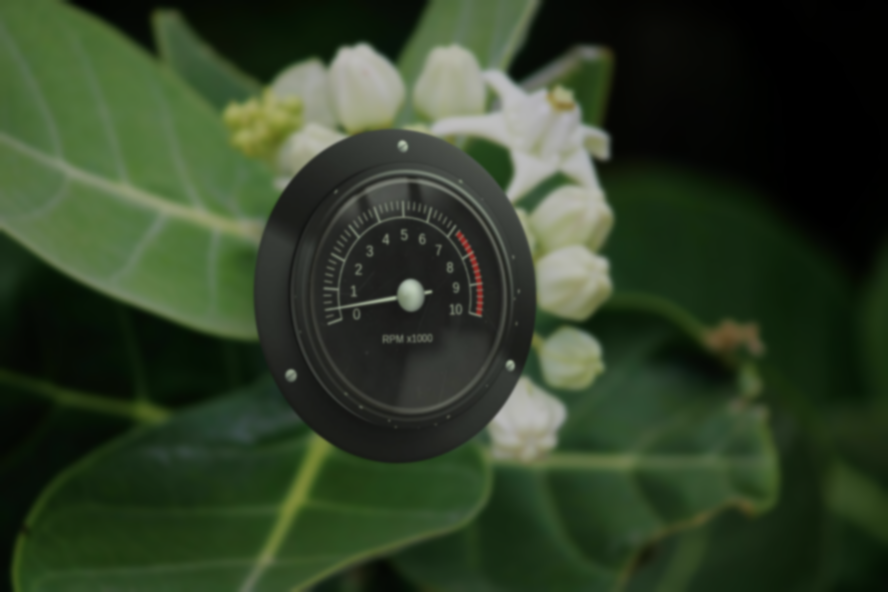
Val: 400
